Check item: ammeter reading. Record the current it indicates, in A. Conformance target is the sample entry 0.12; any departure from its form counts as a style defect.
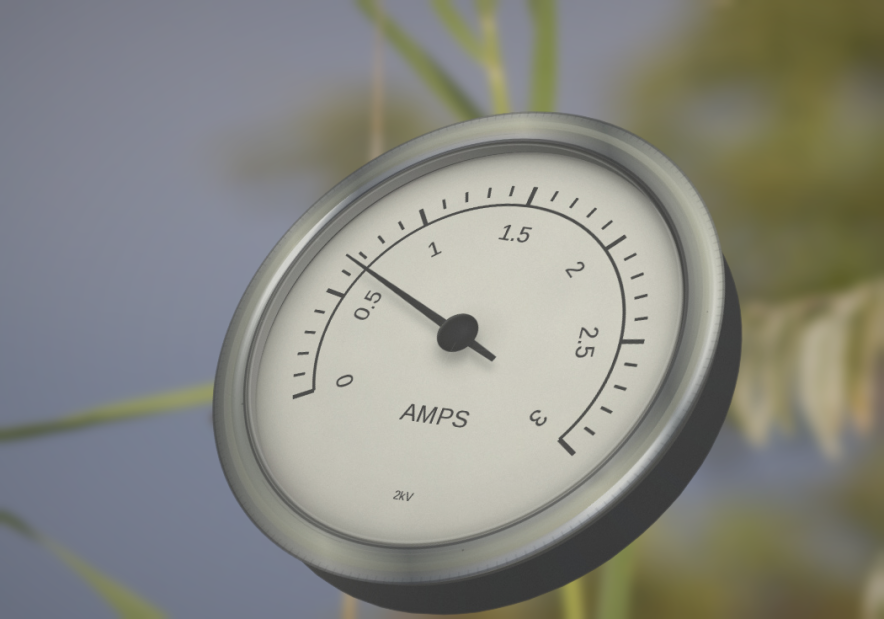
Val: 0.65
